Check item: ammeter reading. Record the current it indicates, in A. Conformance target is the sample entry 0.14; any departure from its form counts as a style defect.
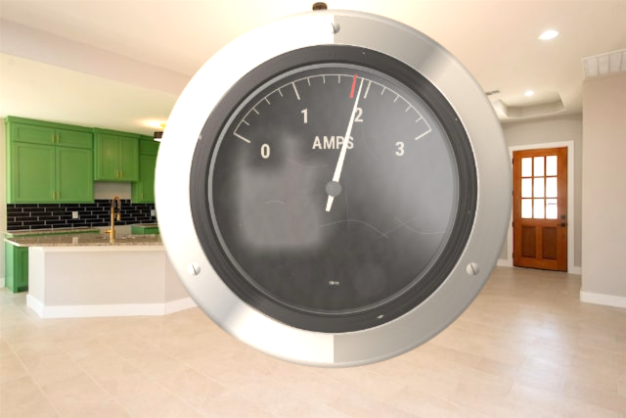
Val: 1.9
